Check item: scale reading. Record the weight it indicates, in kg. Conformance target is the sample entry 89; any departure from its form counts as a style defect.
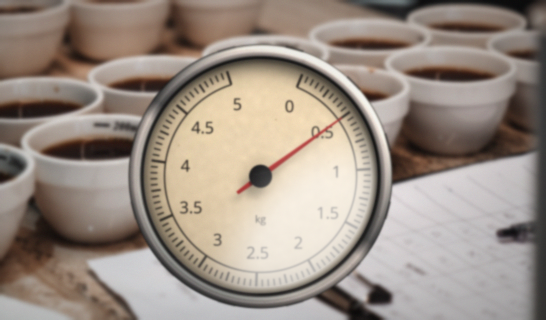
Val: 0.5
